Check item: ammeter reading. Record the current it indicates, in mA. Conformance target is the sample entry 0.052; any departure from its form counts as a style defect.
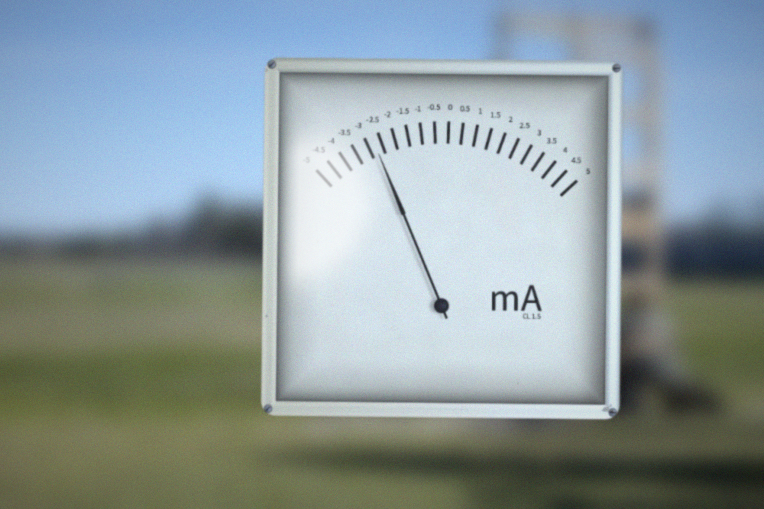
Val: -2.75
